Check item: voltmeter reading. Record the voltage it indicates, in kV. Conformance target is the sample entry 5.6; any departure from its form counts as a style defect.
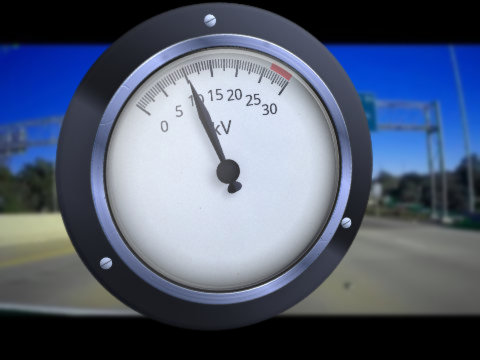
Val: 10
